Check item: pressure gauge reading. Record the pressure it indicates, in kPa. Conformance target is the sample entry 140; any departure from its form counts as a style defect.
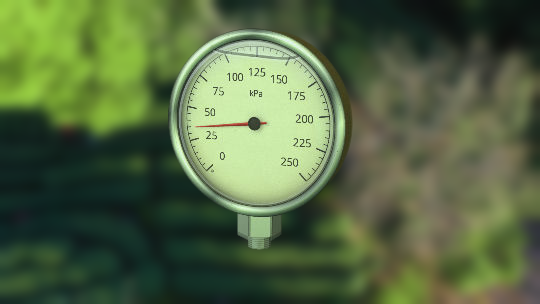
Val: 35
